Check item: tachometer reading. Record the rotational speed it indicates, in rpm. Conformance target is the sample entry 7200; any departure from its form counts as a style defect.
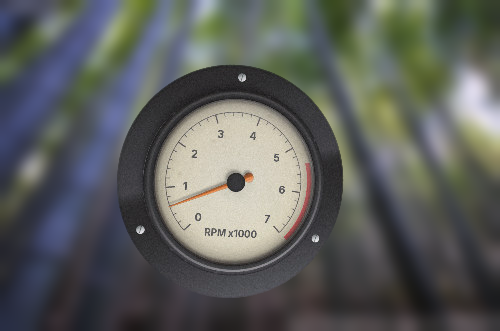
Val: 600
